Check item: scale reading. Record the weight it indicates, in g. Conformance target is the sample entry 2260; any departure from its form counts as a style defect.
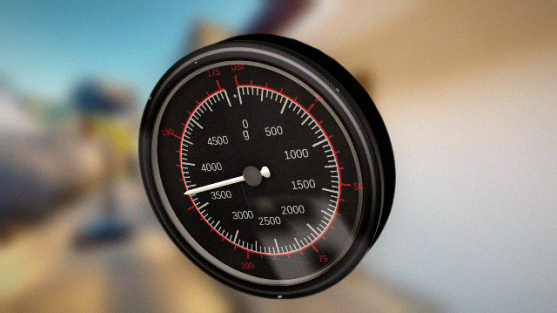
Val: 3700
